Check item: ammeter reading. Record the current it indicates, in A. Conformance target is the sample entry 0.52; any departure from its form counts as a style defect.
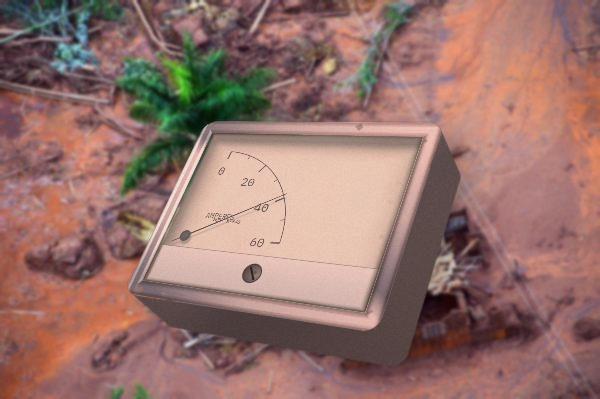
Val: 40
